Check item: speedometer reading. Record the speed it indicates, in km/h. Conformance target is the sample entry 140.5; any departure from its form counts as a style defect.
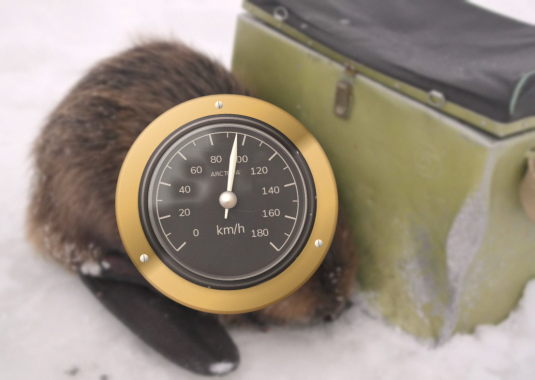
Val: 95
